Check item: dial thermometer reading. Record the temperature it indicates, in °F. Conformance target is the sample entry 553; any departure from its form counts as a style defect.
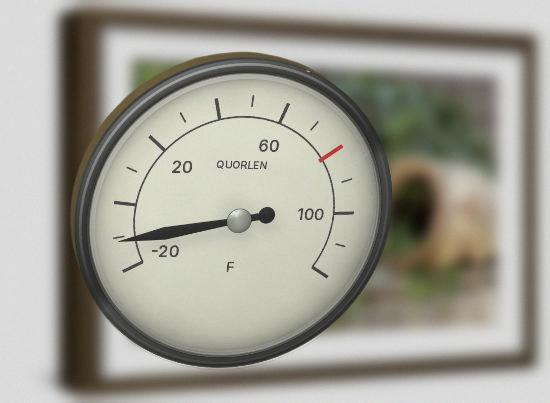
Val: -10
